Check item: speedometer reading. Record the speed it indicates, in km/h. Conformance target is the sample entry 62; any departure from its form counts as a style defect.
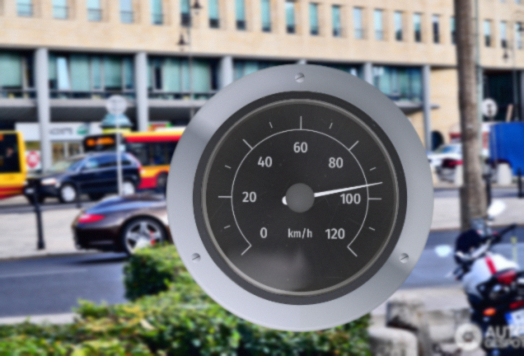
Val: 95
